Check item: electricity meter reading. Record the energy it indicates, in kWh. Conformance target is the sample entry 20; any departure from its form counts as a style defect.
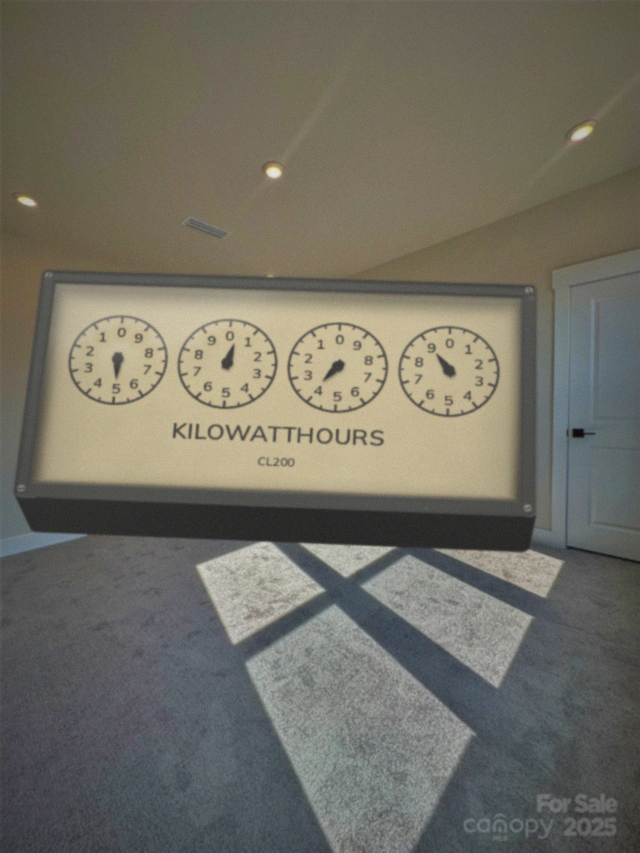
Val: 5039
